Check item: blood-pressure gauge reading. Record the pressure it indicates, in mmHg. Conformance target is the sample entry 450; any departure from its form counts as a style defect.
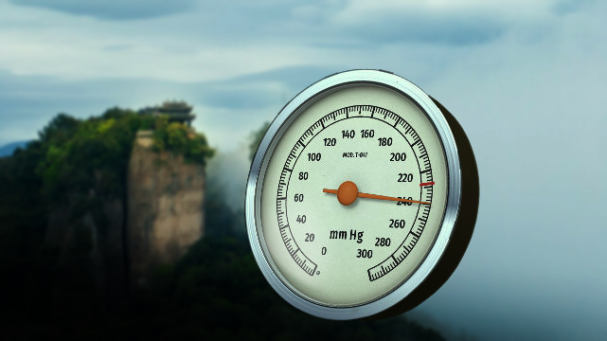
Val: 240
